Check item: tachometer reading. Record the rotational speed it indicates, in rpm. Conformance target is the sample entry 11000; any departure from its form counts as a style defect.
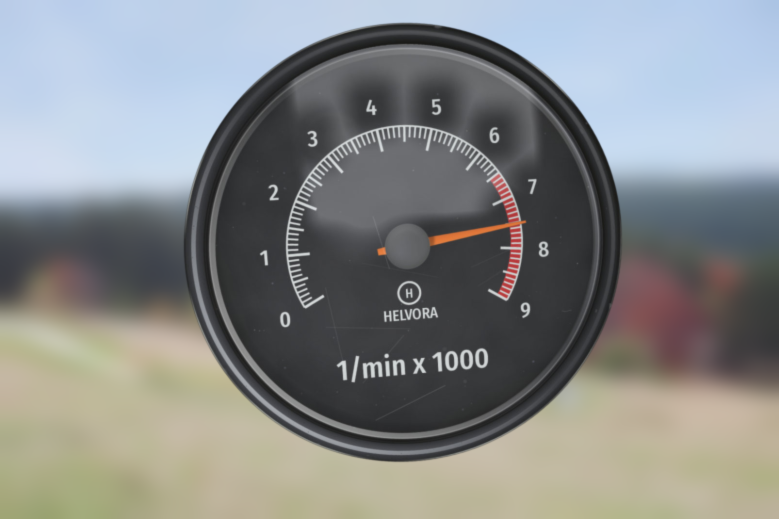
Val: 7500
